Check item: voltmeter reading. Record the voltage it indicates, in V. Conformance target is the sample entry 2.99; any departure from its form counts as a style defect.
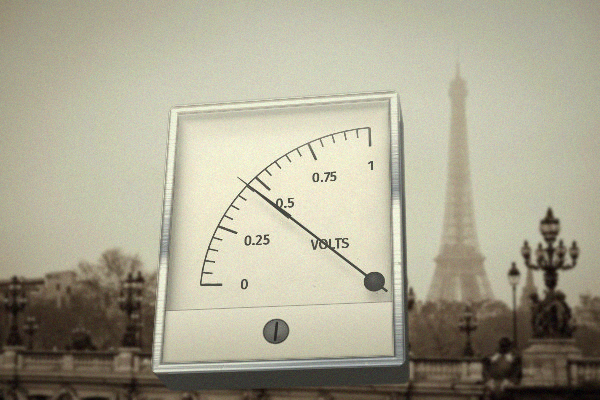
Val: 0.45
